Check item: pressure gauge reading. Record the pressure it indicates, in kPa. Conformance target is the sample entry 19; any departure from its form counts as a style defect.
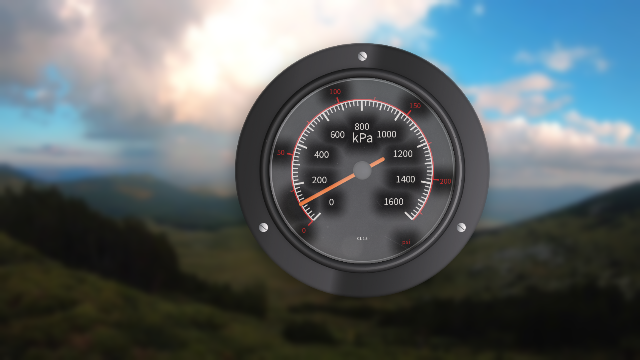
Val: 100
